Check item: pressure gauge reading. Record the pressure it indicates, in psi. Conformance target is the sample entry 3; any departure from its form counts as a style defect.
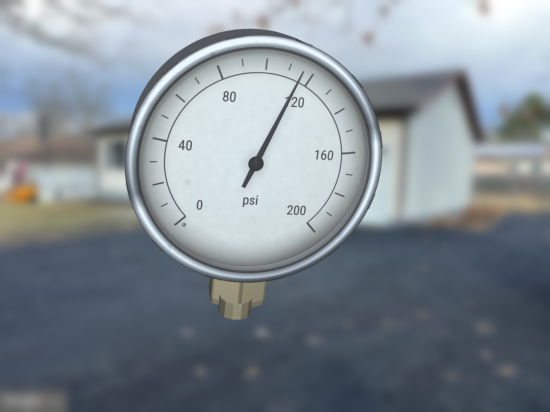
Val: 115
